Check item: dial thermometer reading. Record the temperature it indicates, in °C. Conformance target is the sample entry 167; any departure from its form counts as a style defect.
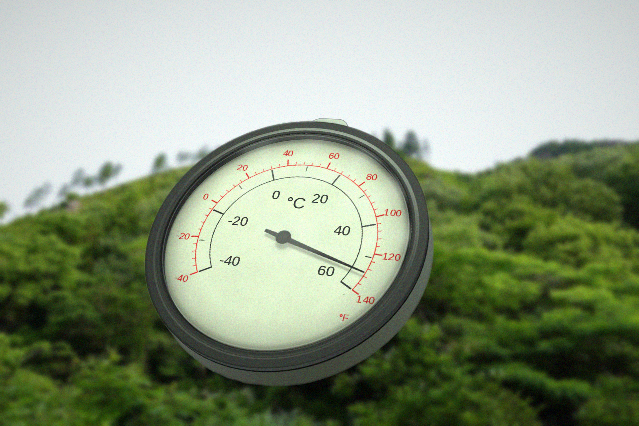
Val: 55
